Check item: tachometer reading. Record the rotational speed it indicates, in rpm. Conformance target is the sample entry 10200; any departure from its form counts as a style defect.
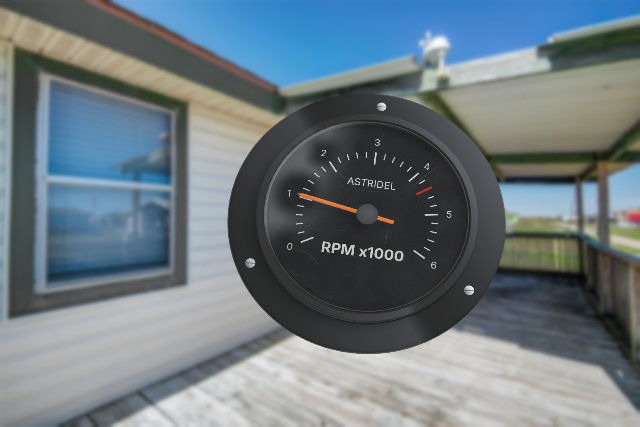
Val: 1000
